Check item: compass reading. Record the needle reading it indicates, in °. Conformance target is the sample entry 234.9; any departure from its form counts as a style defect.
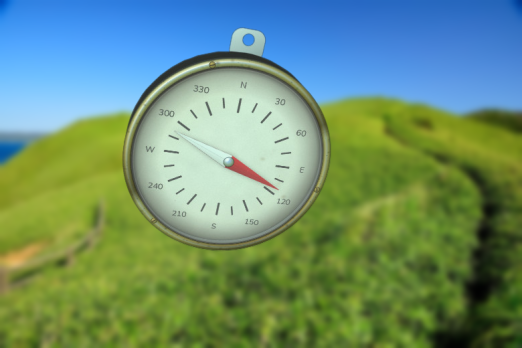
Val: 112.5
